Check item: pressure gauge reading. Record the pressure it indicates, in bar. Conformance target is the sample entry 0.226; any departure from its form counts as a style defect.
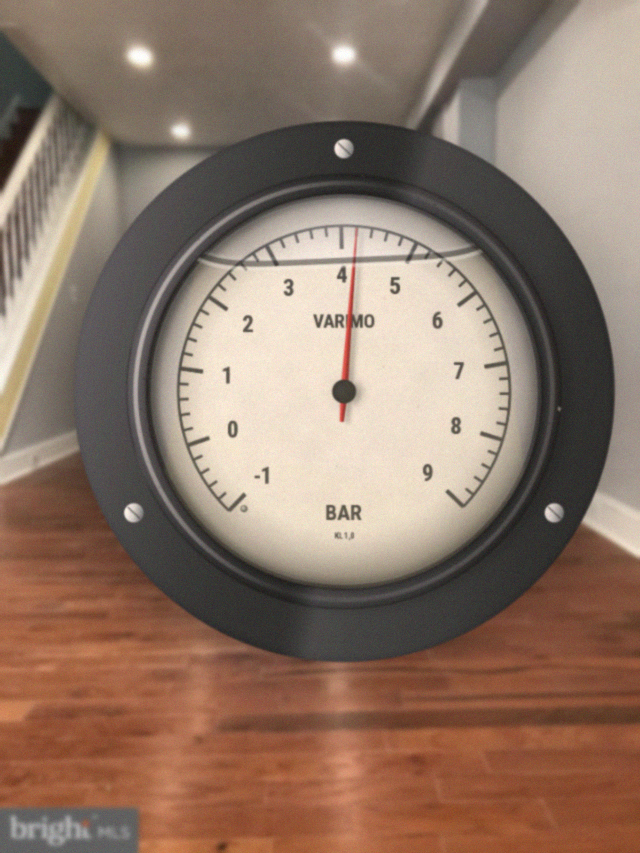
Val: 4.2
